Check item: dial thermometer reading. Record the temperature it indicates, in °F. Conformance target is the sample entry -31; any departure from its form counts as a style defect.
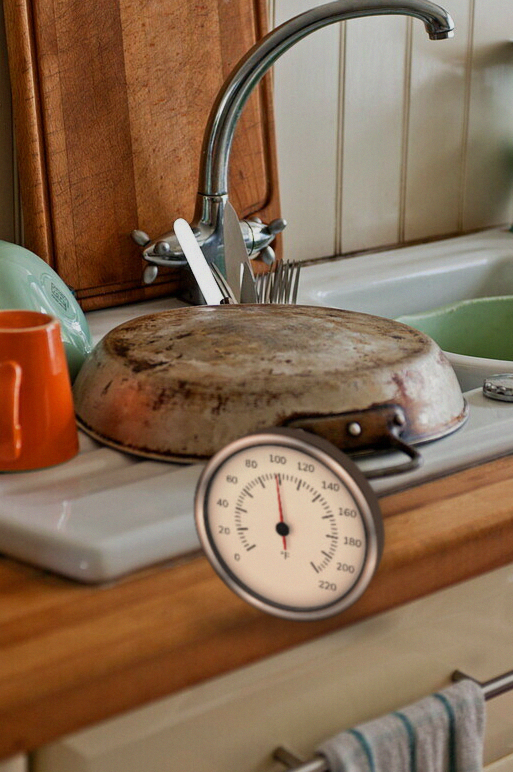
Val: 100
